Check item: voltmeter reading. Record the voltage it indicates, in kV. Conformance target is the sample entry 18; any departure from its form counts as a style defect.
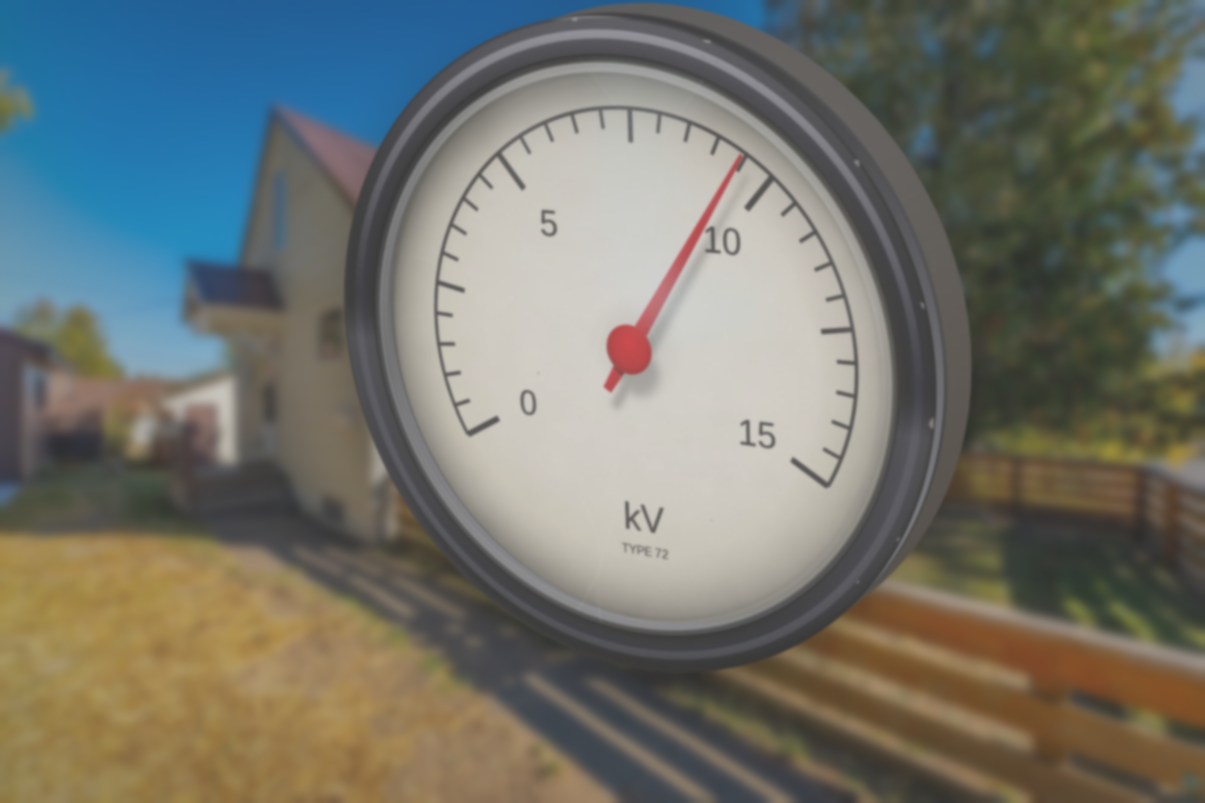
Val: 9.5
